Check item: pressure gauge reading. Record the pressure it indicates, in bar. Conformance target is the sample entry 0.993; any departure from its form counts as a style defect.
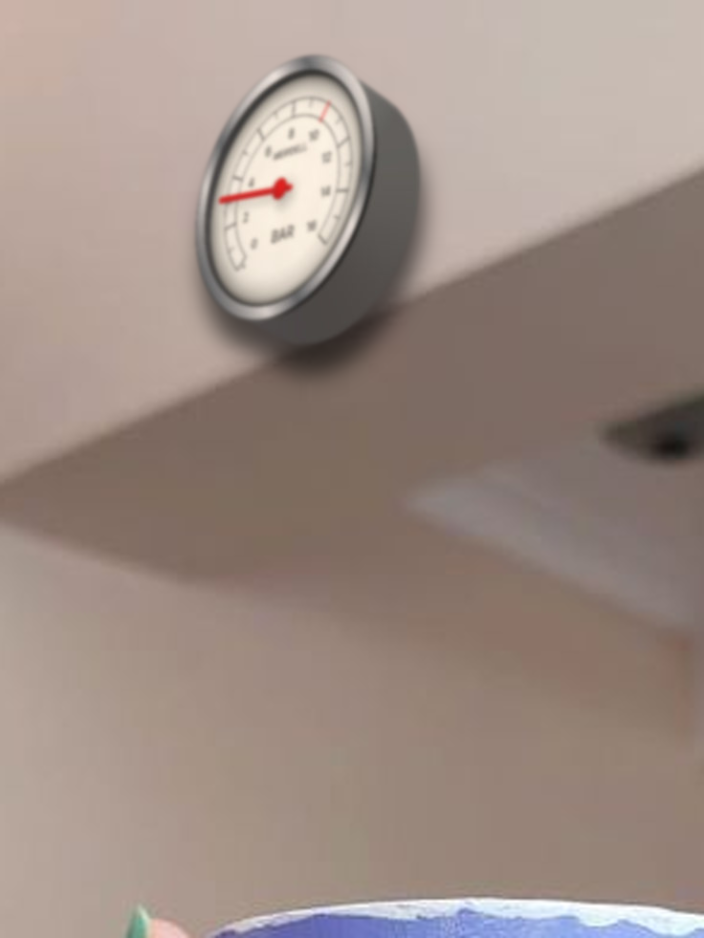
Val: 3
